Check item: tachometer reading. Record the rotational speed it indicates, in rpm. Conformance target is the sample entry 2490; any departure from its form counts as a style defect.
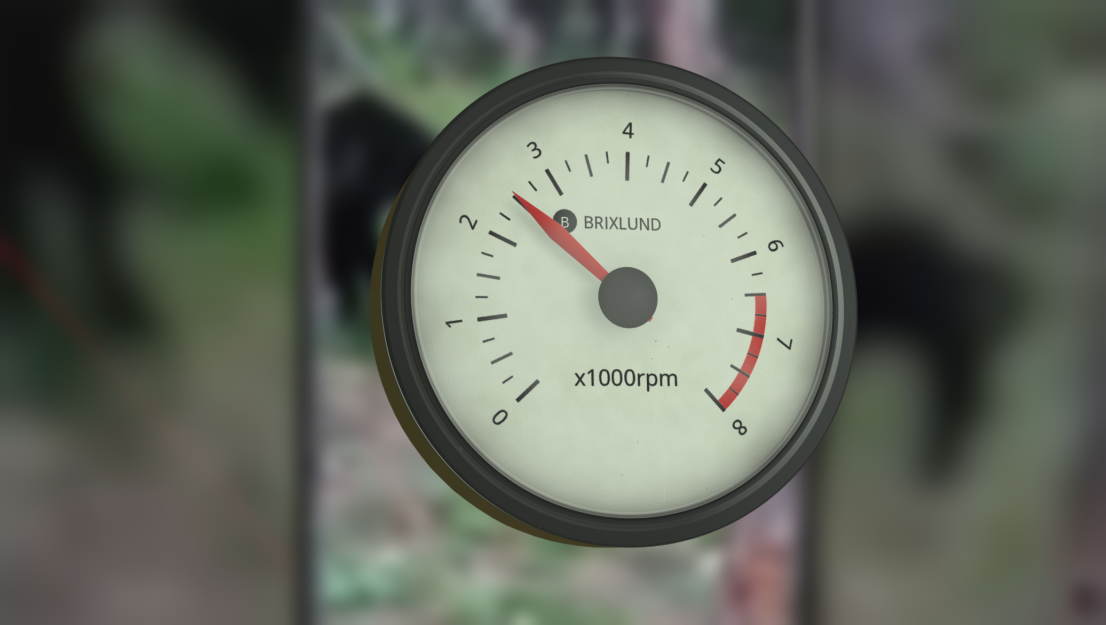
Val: 2500
